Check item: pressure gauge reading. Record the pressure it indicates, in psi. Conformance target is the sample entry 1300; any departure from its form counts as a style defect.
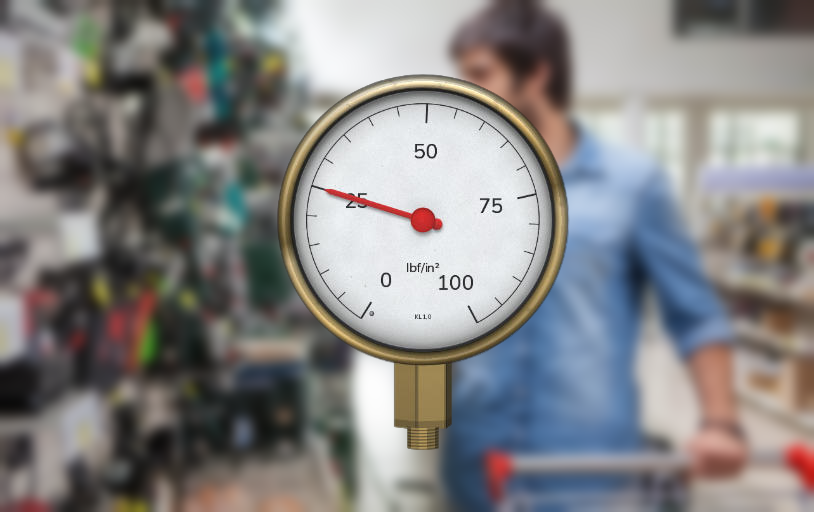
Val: 25
